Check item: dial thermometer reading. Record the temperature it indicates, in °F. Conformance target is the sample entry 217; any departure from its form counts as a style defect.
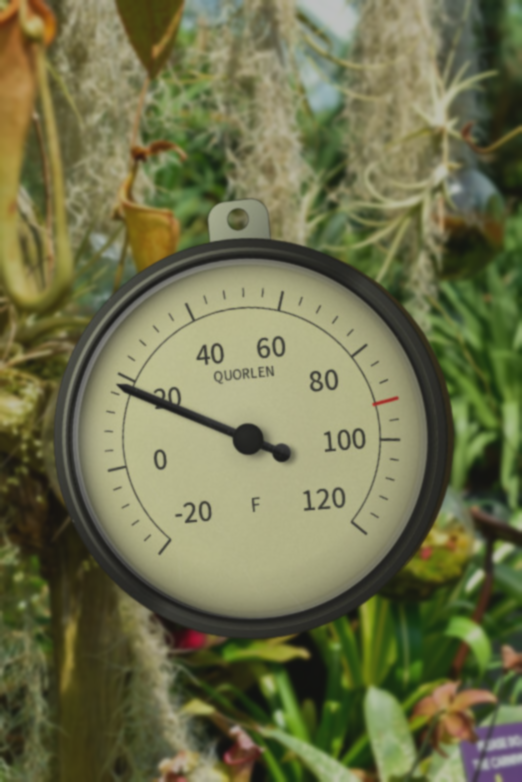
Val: 18
